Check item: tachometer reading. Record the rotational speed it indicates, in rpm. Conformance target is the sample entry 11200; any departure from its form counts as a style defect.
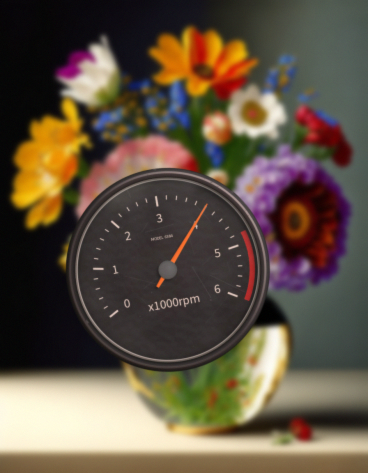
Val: 4000
